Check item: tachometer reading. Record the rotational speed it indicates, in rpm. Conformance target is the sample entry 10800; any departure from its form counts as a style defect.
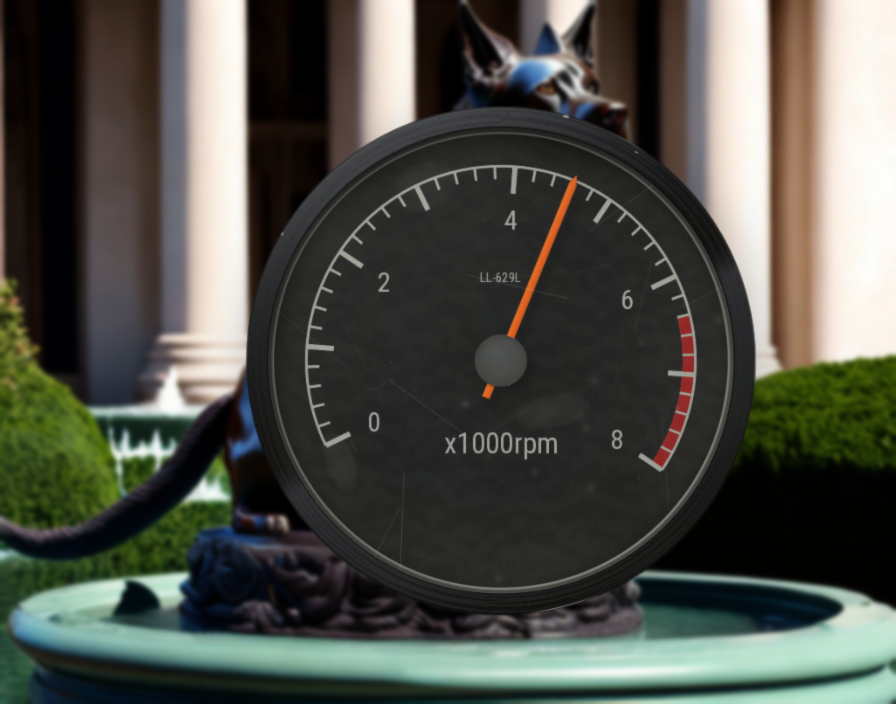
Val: 4600
